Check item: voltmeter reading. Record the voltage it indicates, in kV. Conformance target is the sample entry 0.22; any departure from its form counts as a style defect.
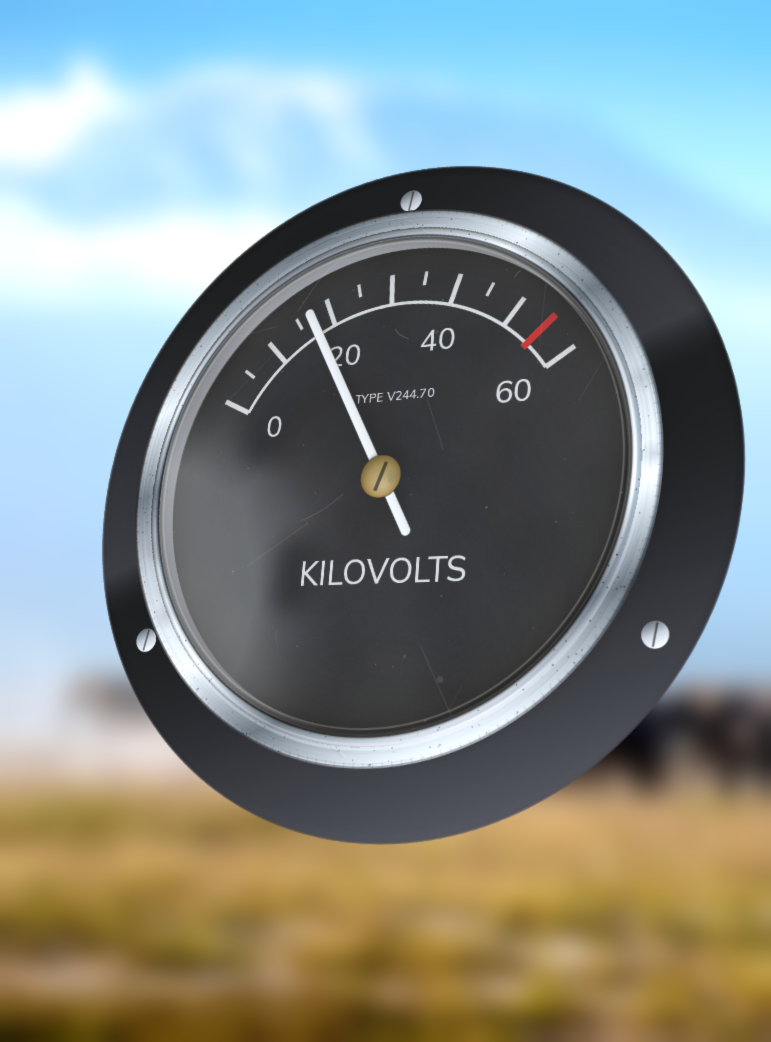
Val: 17.5
